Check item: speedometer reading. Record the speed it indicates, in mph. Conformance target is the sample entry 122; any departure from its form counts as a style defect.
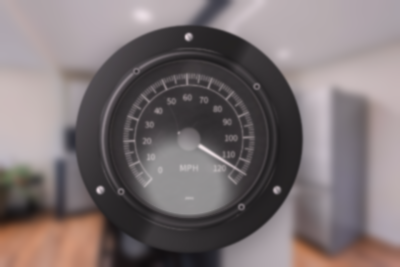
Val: 115
